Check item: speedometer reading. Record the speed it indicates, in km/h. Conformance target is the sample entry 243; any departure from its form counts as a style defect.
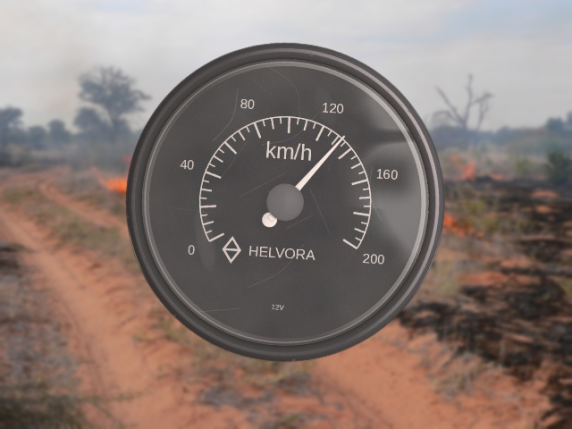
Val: 132.5
